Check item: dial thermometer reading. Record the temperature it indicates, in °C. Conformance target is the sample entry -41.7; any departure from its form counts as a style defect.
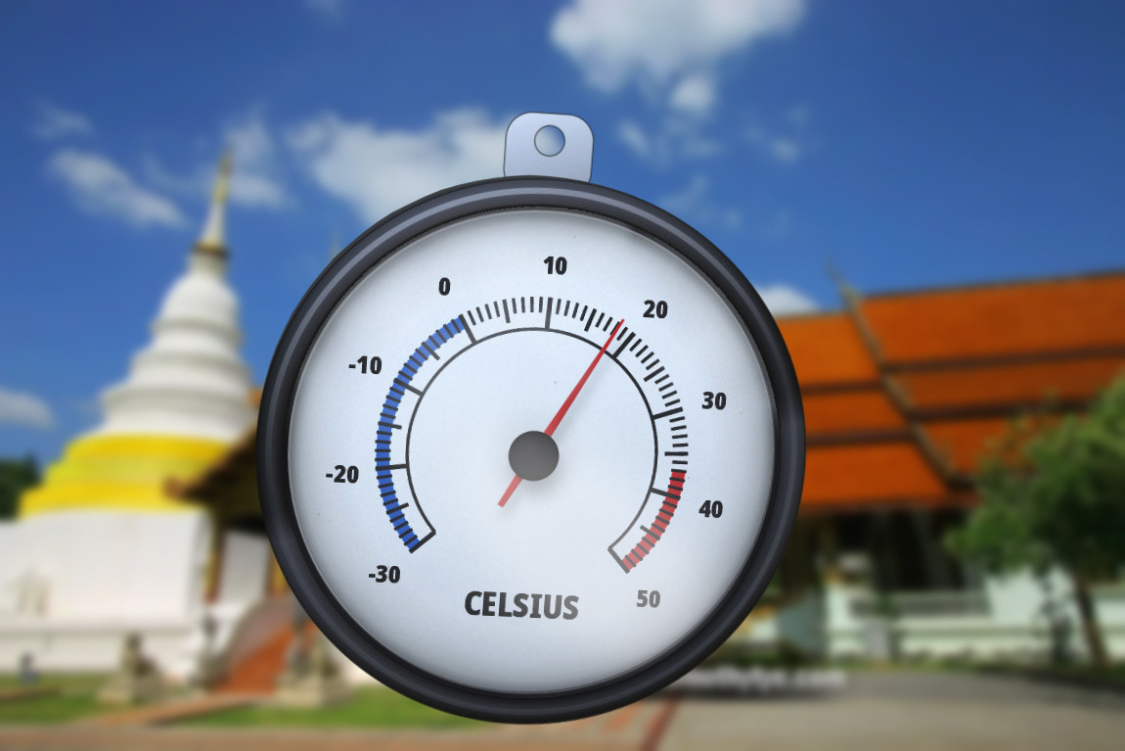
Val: 18
